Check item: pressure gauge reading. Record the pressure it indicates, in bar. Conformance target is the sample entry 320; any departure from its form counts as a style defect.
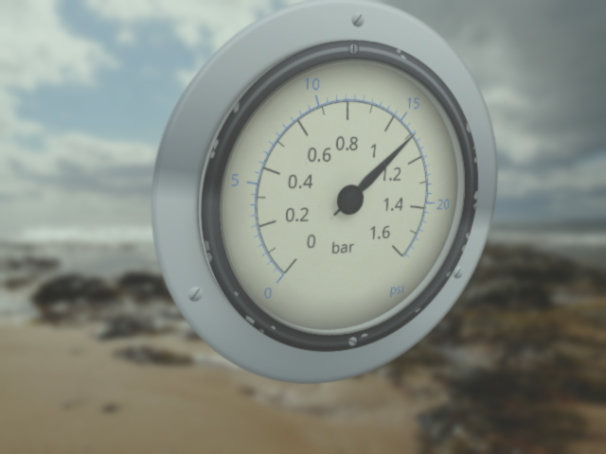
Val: 1.1
